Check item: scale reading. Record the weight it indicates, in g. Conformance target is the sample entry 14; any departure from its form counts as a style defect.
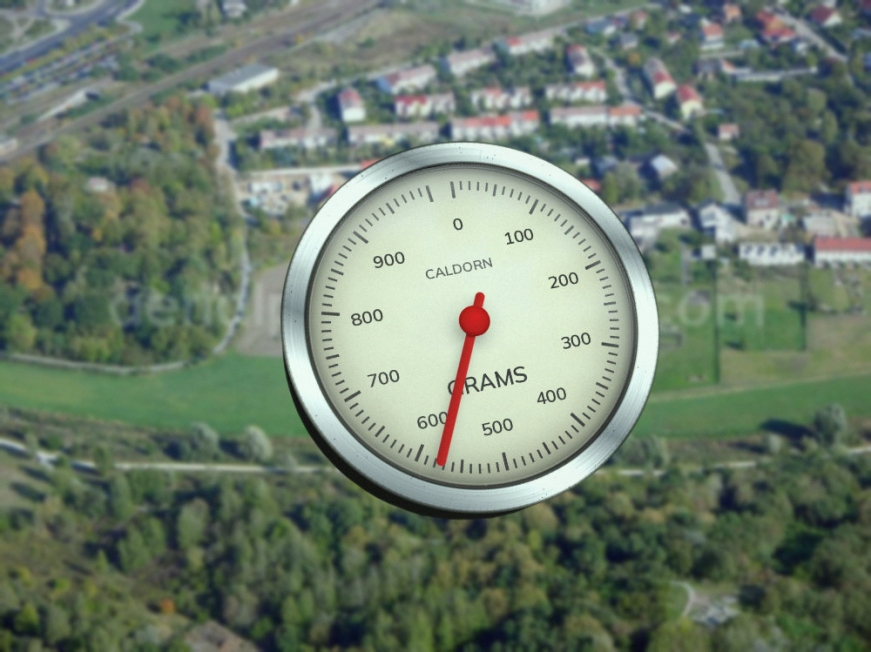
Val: 575
